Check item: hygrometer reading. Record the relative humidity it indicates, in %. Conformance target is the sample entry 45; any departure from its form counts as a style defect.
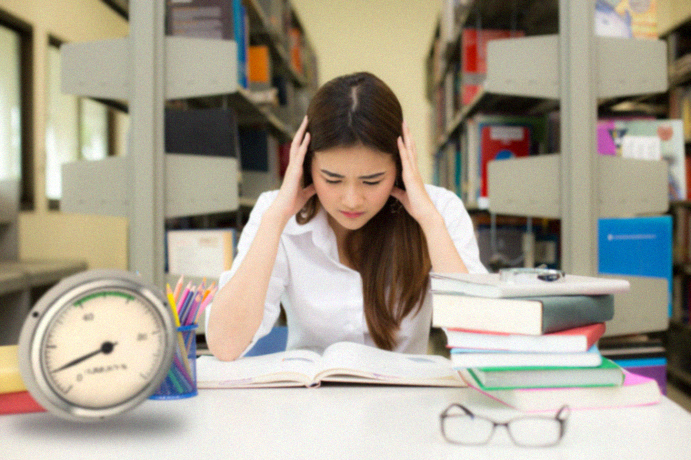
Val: 10
